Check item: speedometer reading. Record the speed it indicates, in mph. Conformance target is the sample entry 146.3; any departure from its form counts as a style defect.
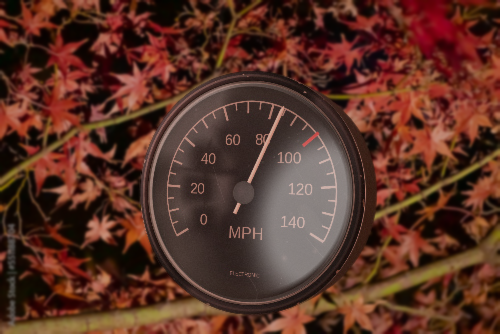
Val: 85
